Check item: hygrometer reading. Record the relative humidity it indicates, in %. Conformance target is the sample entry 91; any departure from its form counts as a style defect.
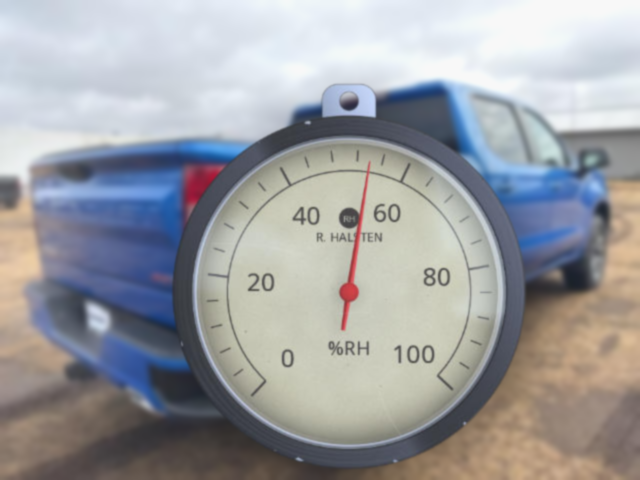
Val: 54
